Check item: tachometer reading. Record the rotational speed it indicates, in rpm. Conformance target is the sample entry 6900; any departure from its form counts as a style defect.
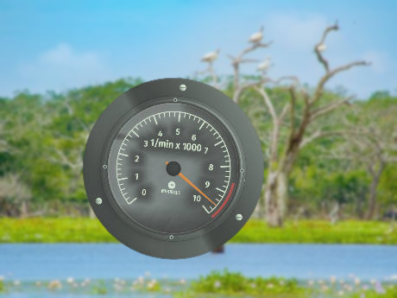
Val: 9600
